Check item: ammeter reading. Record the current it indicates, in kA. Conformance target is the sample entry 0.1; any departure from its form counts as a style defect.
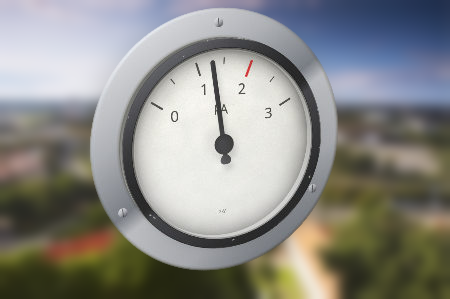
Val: 1.25
